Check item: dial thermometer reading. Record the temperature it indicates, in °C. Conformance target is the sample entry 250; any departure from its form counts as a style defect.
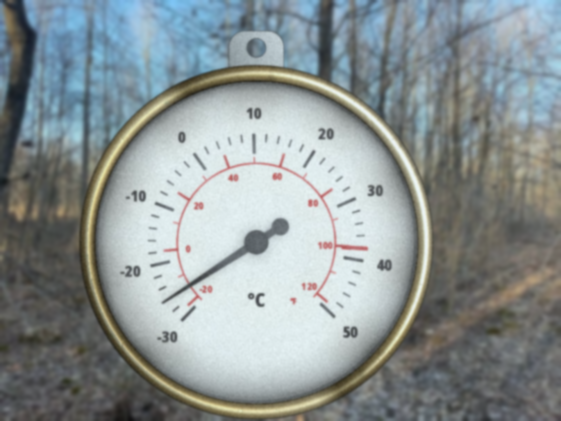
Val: -26
